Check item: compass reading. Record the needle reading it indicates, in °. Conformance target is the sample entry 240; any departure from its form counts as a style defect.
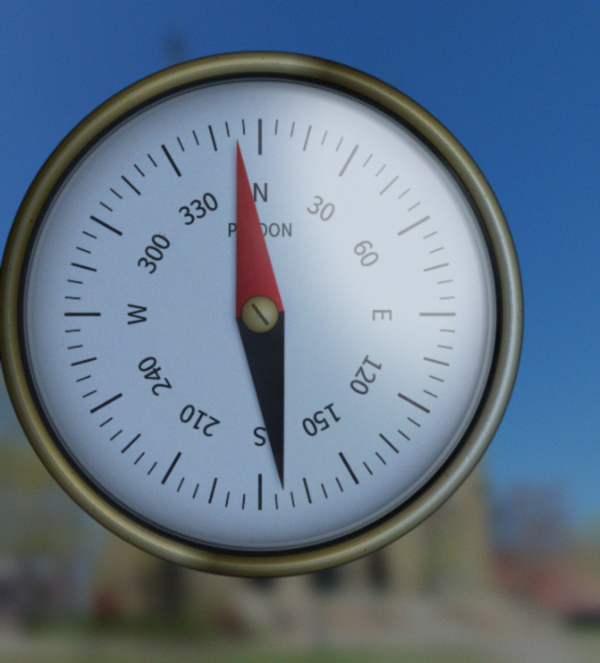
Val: 352.5
